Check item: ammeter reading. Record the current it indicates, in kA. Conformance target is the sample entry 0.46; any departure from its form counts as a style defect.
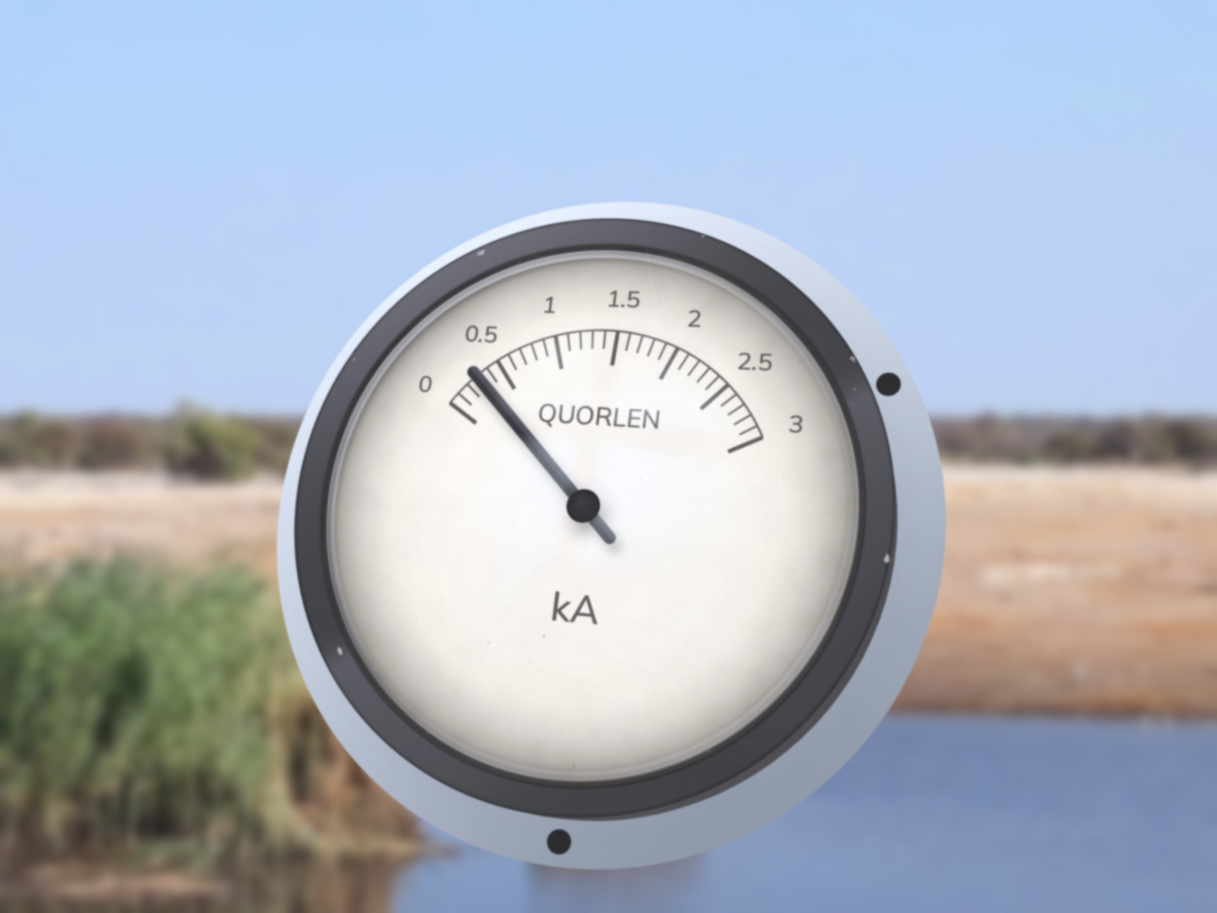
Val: 0.3
